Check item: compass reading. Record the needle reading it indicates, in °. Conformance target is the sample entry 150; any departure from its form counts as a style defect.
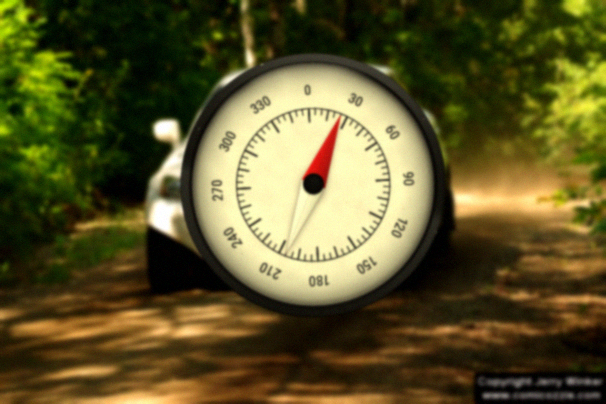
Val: 25
